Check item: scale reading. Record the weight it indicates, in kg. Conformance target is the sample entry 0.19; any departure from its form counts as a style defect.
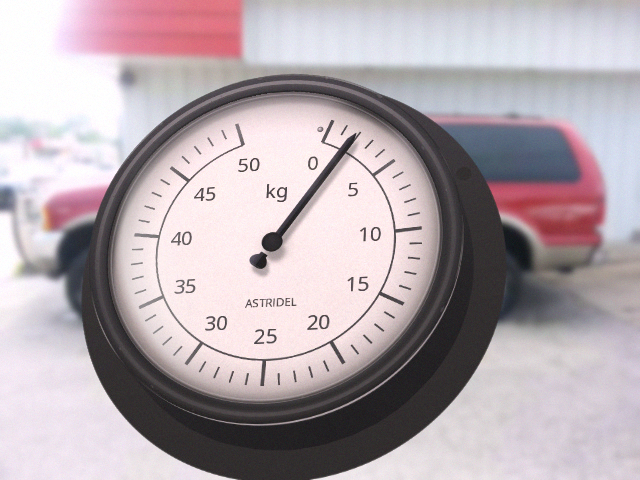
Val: 2
